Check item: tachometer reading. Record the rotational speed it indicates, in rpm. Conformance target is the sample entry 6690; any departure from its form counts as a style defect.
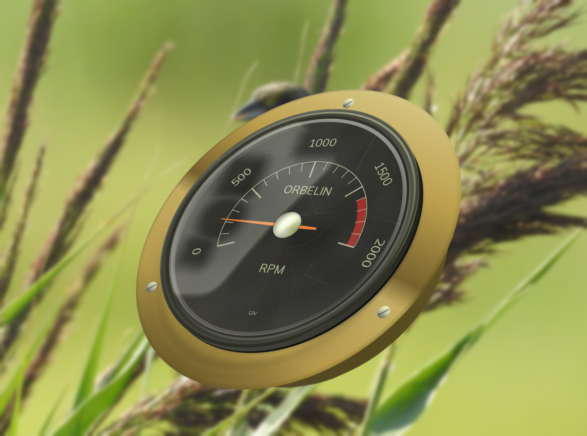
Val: 200
